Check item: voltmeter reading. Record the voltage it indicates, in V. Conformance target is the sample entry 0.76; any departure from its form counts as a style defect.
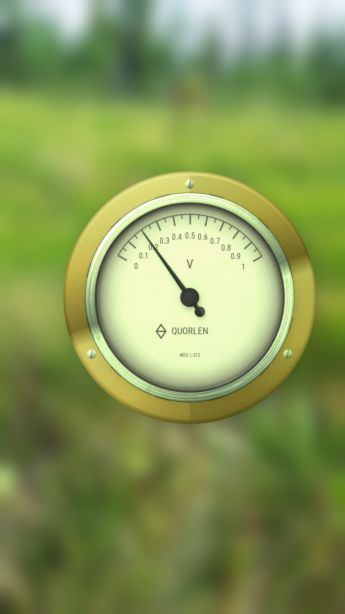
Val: 0.2
